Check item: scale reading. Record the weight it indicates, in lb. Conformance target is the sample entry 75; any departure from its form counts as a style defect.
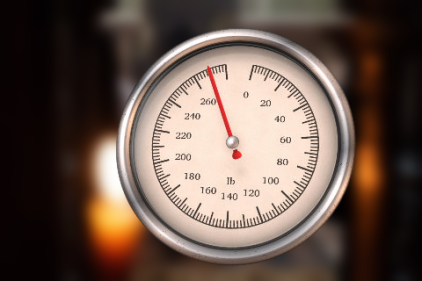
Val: 270
